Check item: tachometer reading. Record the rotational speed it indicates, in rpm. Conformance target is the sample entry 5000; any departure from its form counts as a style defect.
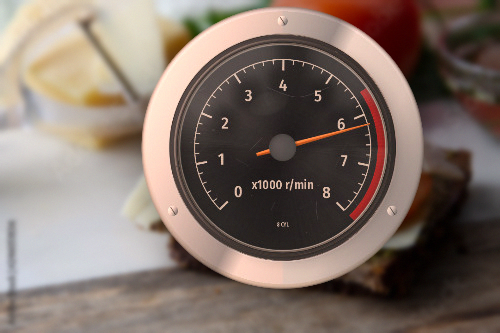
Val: 6200
